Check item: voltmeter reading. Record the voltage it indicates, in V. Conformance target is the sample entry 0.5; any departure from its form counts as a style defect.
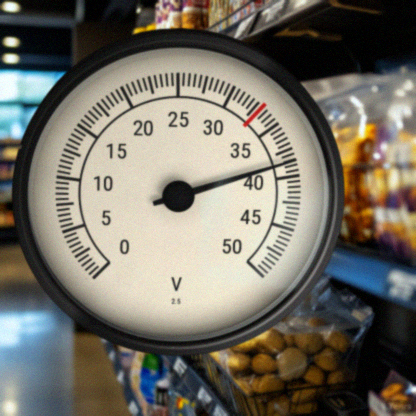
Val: 38.5
